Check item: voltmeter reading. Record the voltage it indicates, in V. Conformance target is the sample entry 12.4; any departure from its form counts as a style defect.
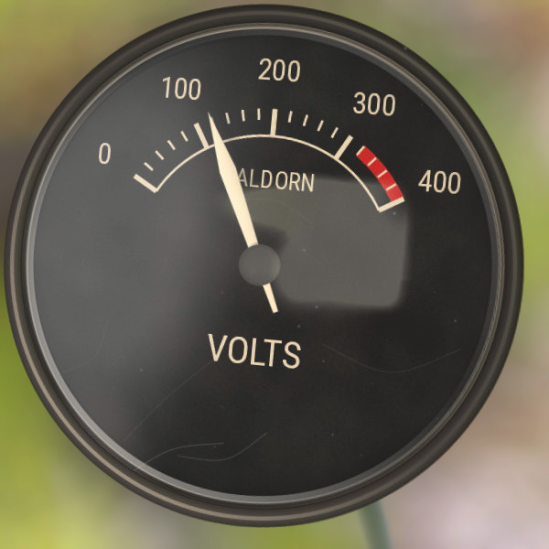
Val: 120
